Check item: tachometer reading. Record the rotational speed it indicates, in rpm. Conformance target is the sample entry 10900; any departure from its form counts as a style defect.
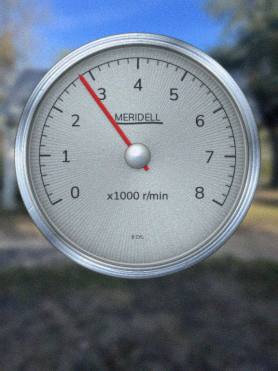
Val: 2800
